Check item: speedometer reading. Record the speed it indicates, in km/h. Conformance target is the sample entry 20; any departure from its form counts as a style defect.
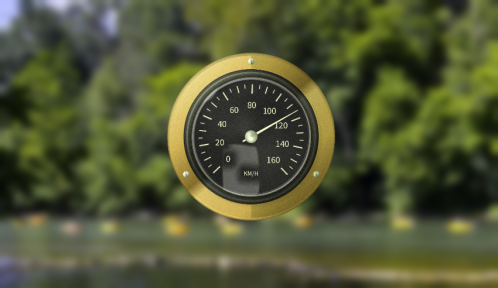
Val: 115
